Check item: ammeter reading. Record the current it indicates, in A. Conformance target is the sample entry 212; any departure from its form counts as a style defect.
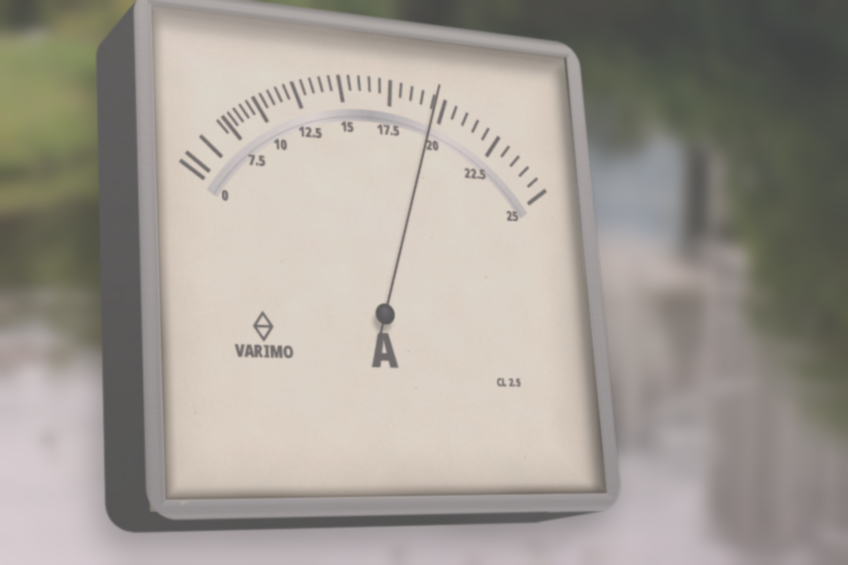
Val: 19.5
